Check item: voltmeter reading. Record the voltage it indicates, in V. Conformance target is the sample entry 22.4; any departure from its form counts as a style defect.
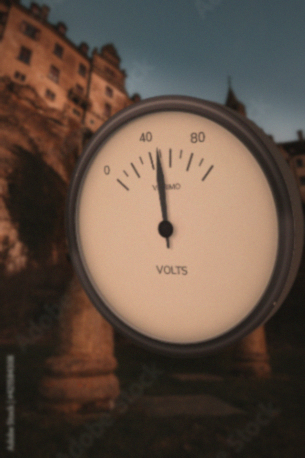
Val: 50
